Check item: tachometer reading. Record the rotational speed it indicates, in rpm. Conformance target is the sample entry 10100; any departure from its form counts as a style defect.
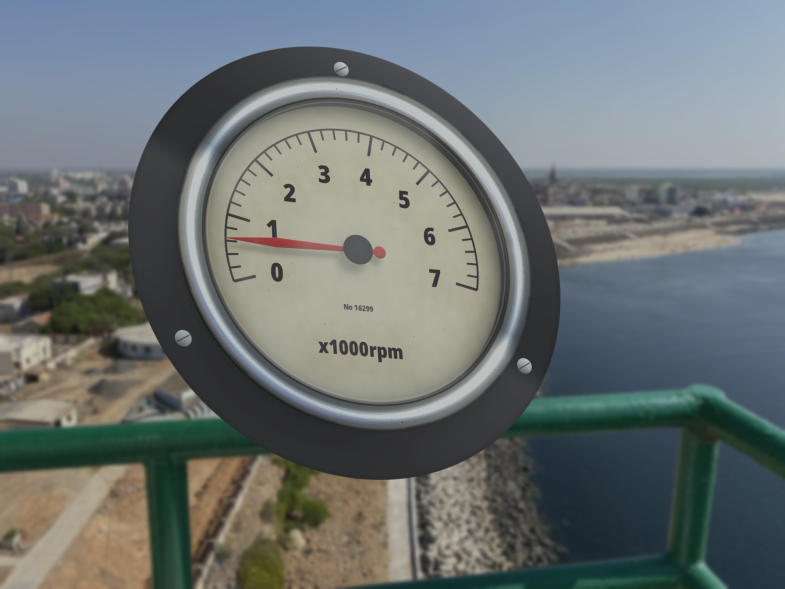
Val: 600
